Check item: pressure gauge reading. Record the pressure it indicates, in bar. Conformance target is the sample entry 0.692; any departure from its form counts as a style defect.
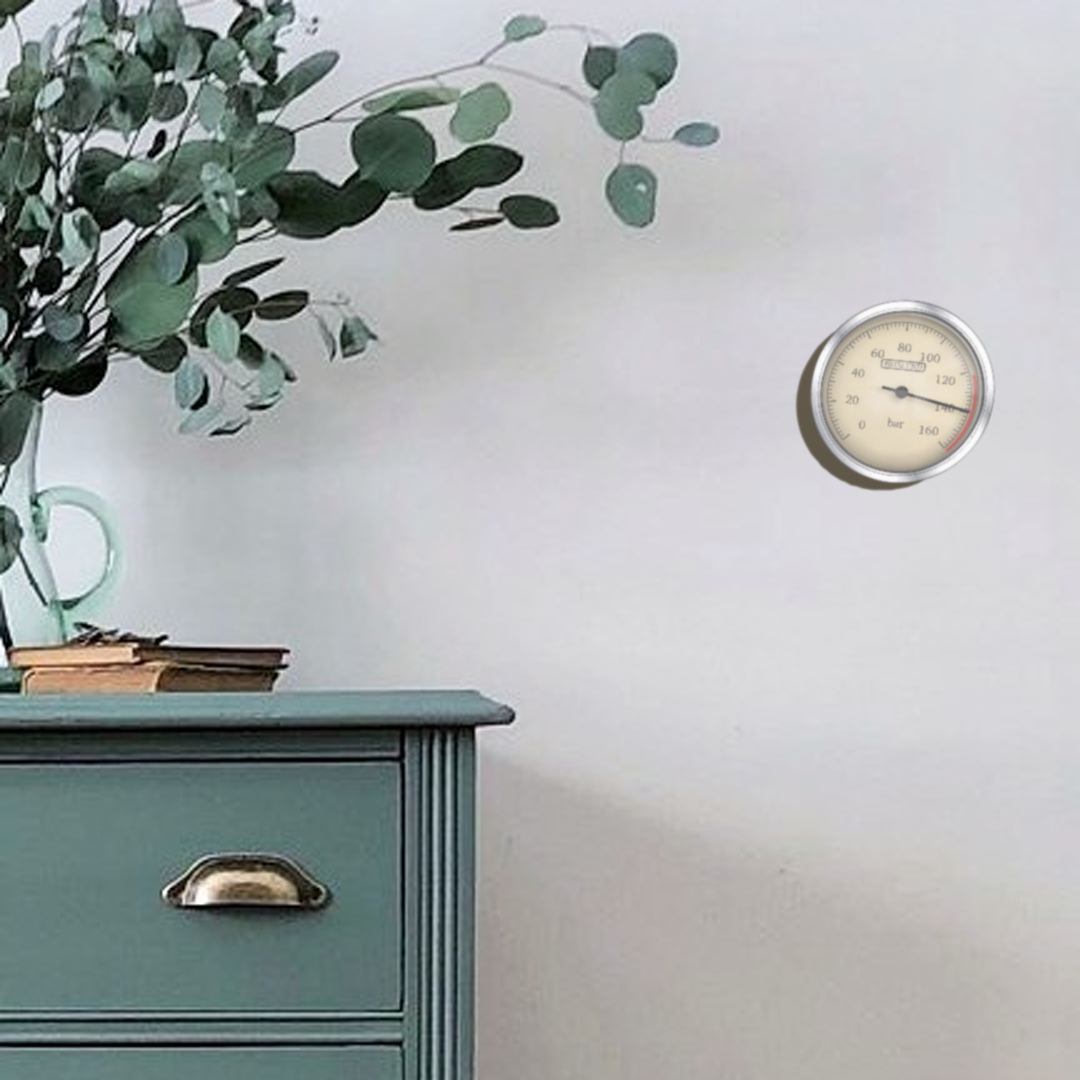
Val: 140
